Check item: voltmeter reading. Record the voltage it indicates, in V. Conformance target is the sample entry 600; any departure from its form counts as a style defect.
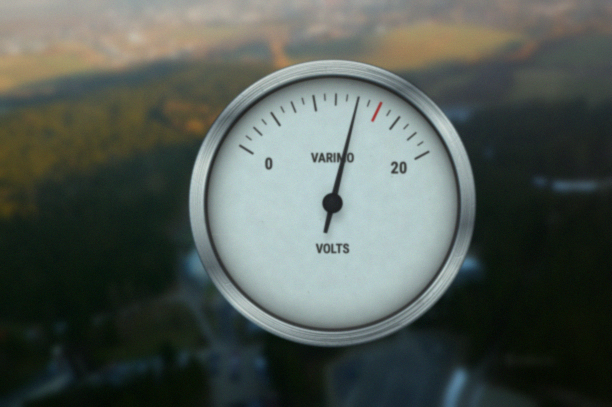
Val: 12
